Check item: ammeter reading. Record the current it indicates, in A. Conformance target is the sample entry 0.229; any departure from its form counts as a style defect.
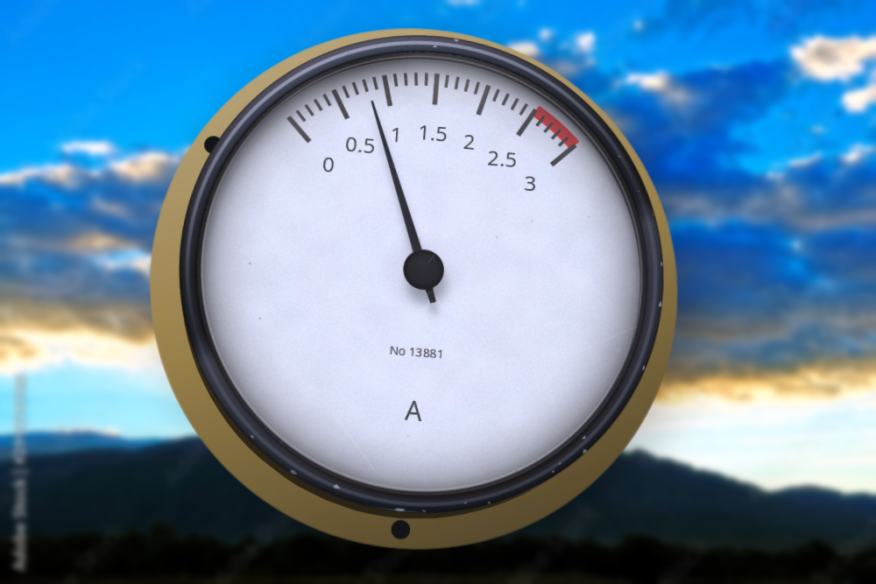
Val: 0.8
